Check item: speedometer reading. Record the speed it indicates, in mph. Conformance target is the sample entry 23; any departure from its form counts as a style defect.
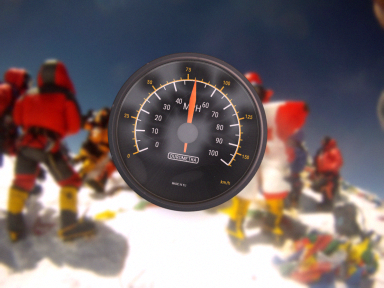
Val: 50
